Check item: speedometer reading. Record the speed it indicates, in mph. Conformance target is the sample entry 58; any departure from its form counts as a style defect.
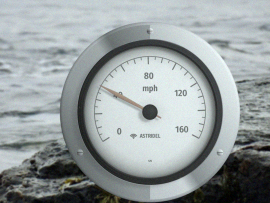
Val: 40
